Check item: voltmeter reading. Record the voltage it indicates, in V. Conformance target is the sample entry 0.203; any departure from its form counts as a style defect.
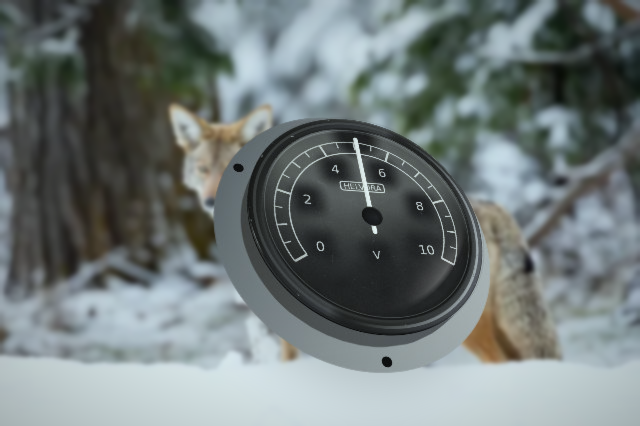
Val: 5
